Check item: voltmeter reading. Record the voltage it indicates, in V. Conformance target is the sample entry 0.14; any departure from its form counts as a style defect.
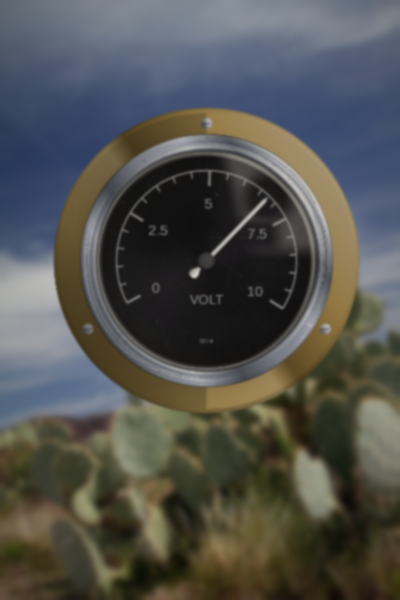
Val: 6.75
